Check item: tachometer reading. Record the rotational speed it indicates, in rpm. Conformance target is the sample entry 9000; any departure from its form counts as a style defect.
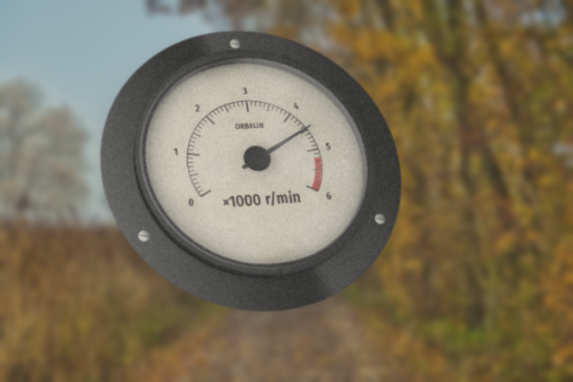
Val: 4500
